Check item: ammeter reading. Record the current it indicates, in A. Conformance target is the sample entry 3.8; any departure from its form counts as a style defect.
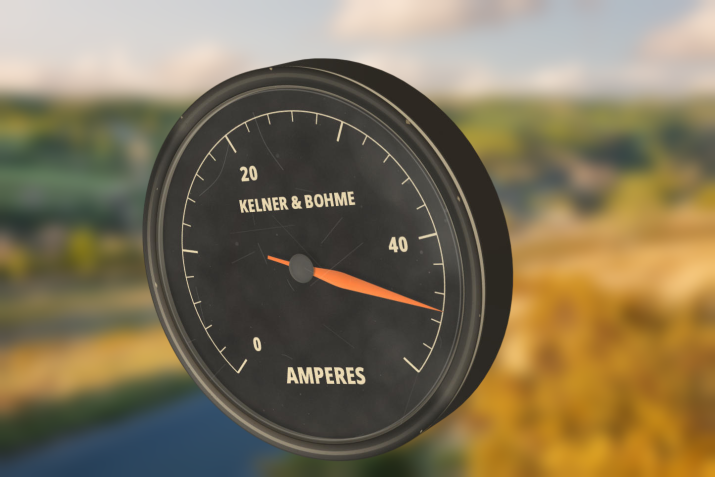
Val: 45
